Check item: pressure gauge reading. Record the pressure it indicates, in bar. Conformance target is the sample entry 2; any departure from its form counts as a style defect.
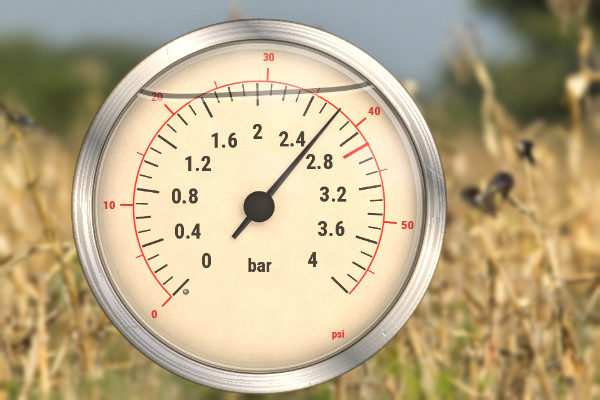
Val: 2.6
